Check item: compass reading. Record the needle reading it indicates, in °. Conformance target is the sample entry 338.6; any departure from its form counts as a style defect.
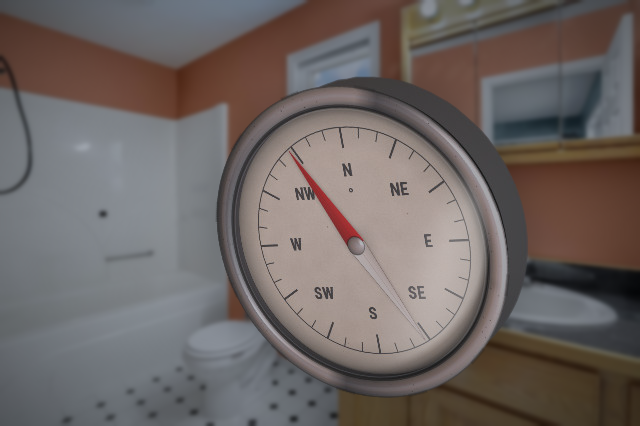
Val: 330
